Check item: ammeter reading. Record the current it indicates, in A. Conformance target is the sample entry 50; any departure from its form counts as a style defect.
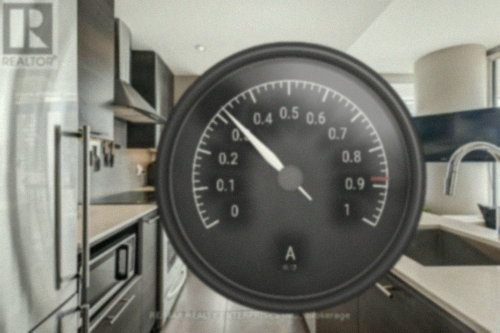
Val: 0.32
